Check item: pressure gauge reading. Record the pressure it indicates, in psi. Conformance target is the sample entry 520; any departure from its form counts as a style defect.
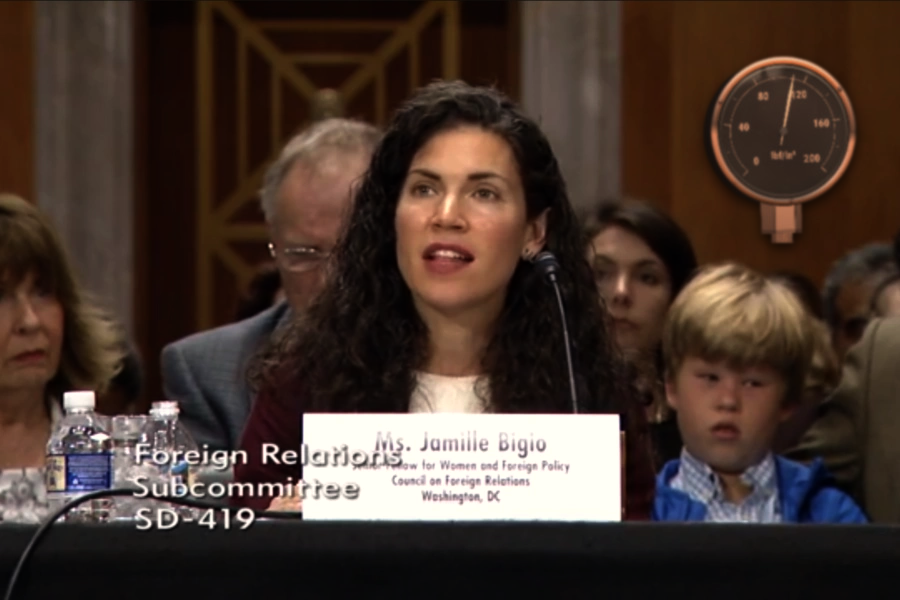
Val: 110
